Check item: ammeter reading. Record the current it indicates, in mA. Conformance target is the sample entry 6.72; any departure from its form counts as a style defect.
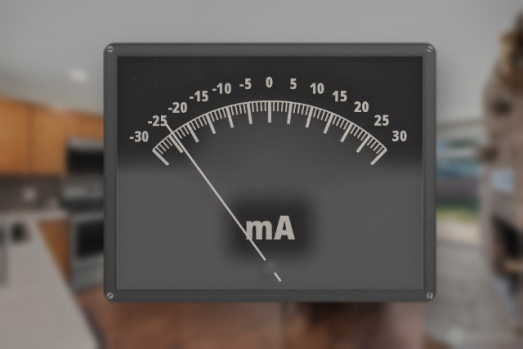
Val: -24
